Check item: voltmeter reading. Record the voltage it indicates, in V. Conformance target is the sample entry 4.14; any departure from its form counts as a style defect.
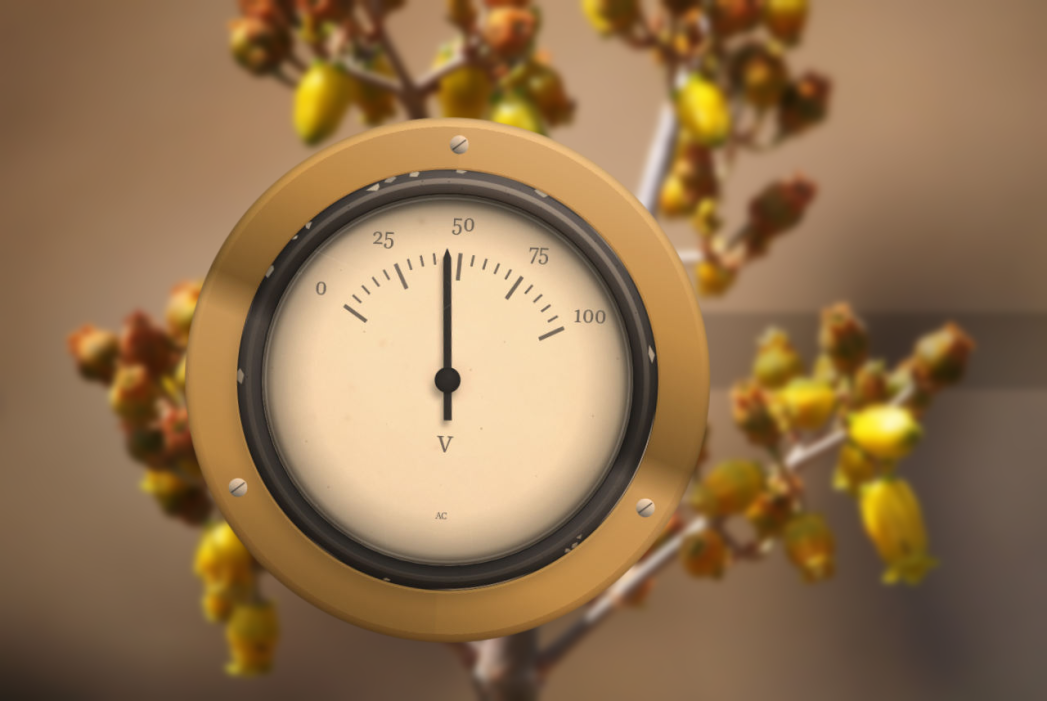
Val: 45
